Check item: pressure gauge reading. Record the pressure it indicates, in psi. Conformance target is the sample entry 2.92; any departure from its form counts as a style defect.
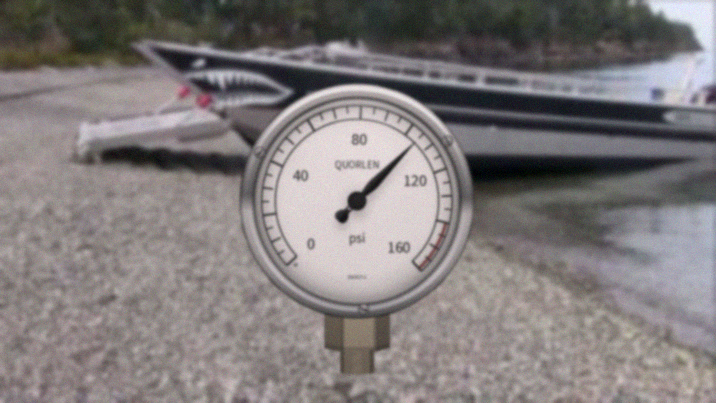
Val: 105
